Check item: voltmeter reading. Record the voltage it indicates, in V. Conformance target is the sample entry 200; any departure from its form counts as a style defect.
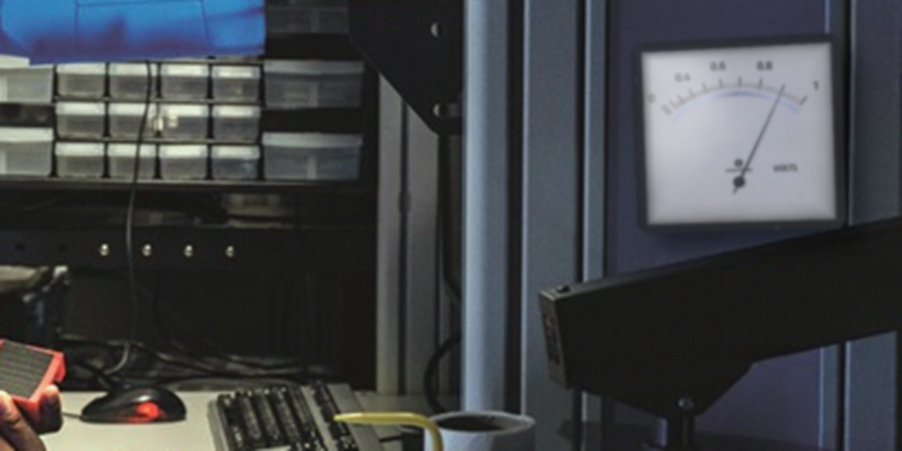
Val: 0.9
